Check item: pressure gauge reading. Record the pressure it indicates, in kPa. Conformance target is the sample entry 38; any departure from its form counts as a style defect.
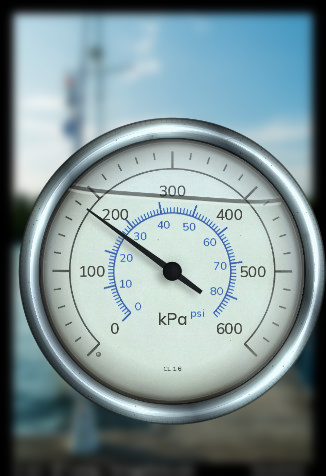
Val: 180
